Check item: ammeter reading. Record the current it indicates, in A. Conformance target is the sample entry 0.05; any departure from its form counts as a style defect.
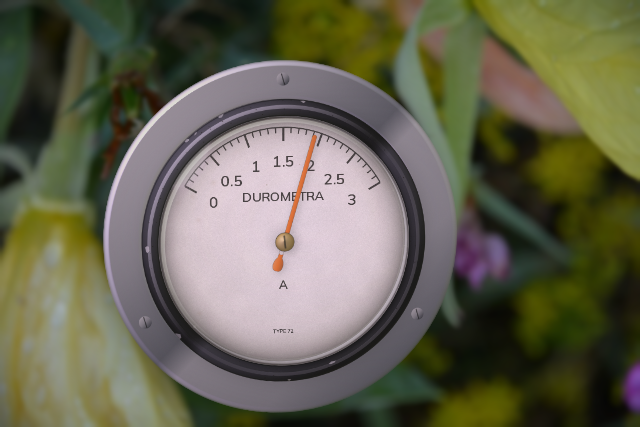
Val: 1.9
